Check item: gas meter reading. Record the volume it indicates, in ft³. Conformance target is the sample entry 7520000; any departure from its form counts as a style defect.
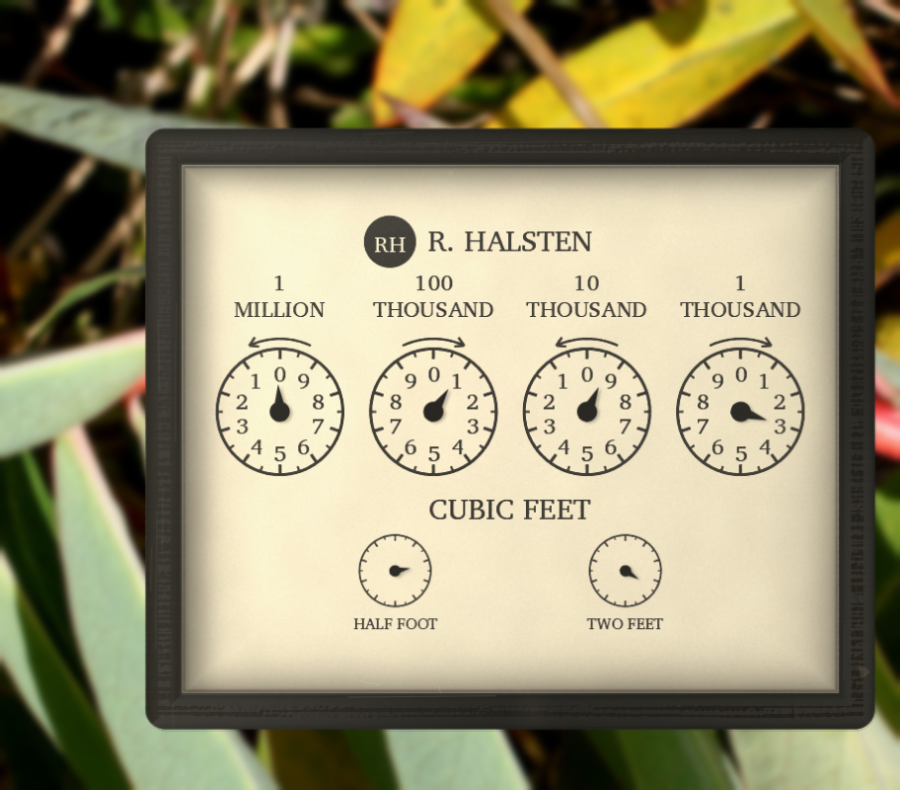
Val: 9300
